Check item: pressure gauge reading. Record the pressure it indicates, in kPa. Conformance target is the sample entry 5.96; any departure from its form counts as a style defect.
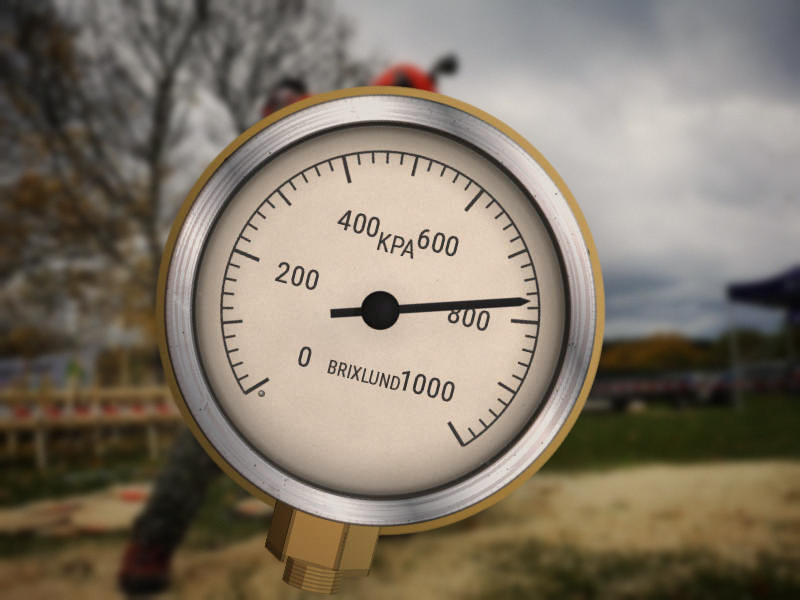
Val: 770
